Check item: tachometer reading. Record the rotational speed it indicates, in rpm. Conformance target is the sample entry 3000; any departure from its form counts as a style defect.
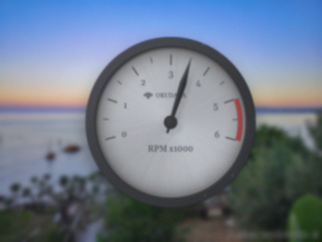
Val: 3500
